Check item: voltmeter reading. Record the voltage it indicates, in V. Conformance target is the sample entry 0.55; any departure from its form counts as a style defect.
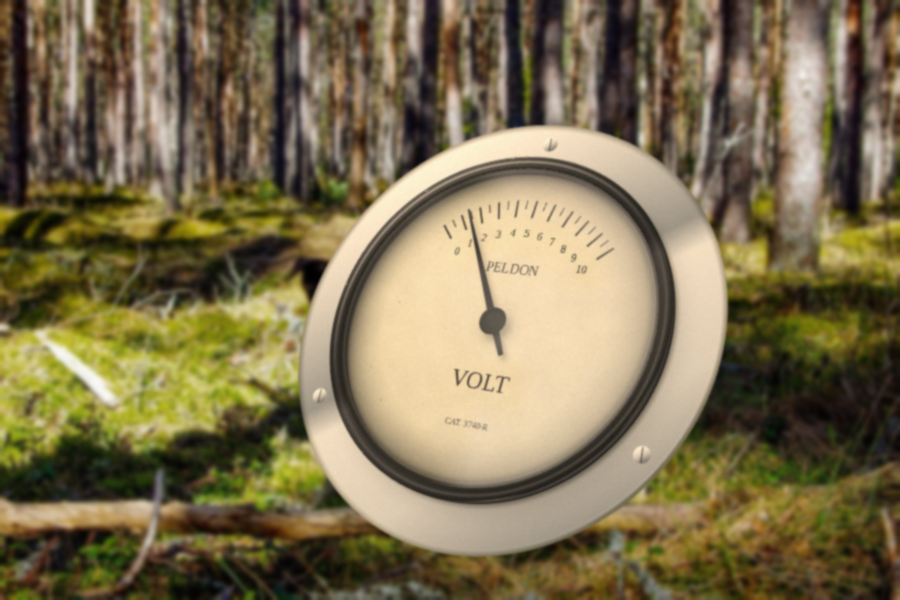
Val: 1.5
